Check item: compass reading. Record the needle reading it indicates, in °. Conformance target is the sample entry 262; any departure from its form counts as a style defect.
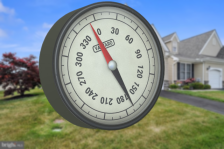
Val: 350
